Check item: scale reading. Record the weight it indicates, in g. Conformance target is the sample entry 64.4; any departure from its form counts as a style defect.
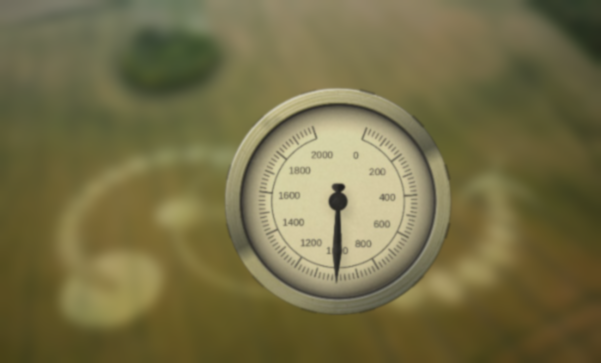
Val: 1000
